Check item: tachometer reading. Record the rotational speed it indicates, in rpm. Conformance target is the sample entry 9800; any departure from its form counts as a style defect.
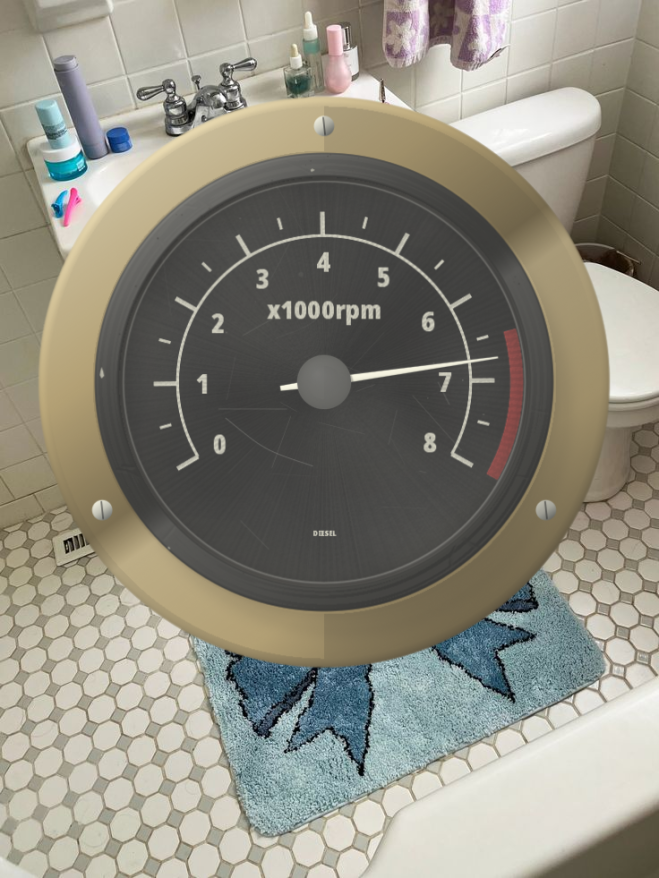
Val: 6750
